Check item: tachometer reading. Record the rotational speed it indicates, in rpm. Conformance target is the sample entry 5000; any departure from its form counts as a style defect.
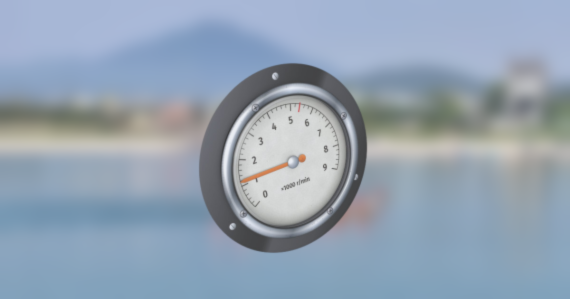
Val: 1200
